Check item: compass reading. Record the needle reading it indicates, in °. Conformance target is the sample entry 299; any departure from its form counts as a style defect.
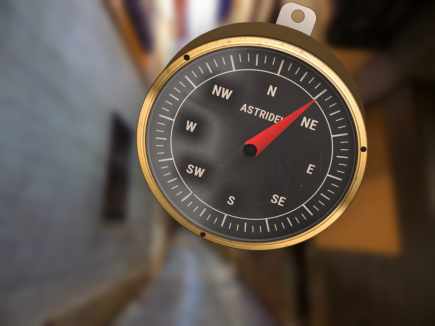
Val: 30
